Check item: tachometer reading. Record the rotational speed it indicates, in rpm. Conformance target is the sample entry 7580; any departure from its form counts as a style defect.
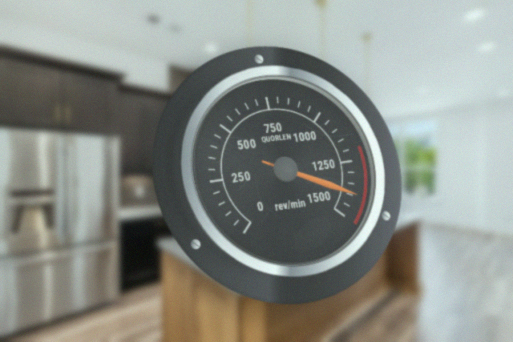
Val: 1400
